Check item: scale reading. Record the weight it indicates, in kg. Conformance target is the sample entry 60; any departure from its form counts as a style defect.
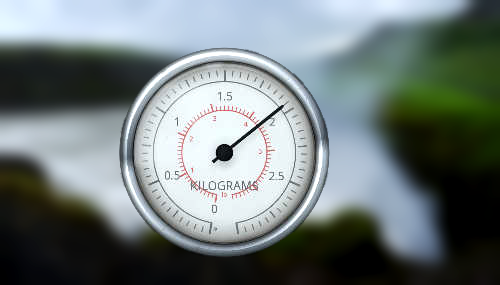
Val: 1.95
